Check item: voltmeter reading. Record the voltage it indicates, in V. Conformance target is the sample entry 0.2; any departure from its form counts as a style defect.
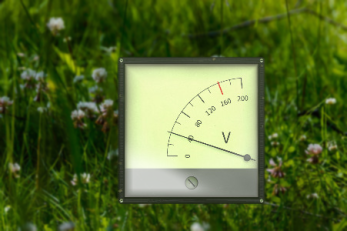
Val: 40
